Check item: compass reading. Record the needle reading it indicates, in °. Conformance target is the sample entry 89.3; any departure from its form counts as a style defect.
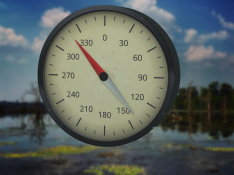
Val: 320
